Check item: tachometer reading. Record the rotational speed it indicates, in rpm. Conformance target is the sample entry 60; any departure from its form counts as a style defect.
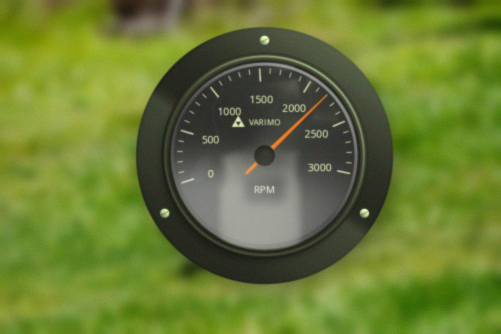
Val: 2200
